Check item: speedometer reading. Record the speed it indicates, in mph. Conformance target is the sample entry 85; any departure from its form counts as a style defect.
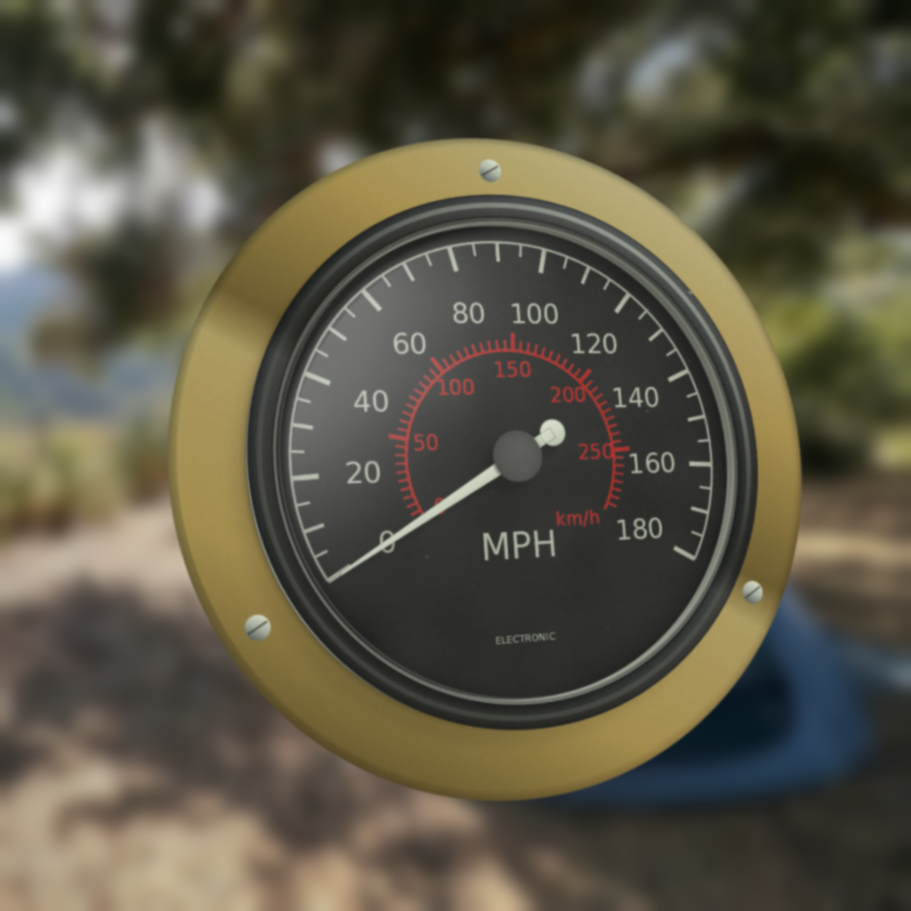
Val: 0
